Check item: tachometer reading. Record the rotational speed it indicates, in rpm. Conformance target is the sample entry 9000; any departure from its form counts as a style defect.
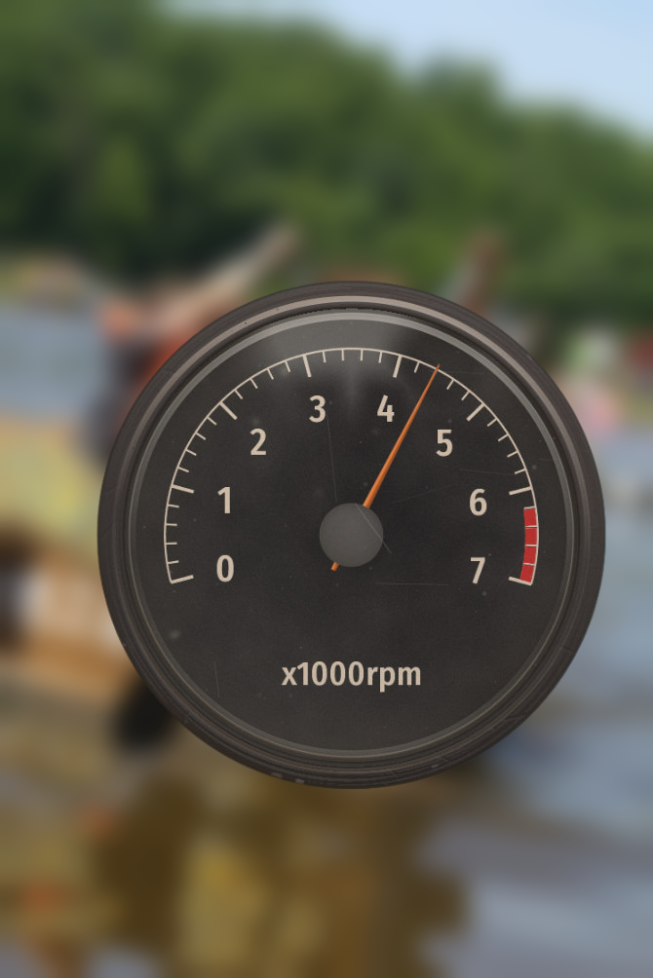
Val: 4400
